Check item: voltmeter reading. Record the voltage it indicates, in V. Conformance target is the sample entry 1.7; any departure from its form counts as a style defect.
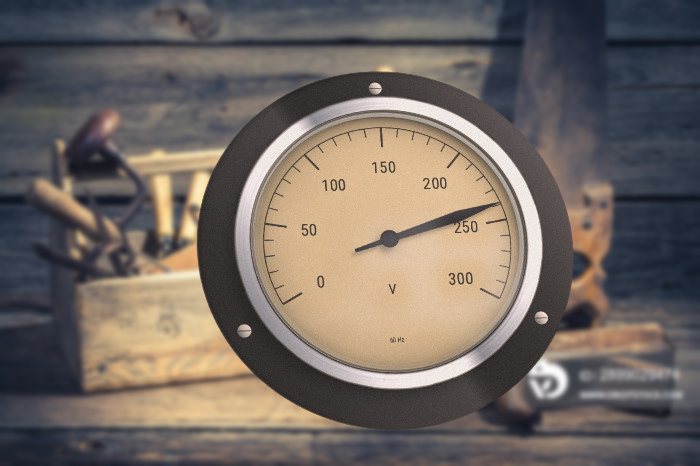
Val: 240
